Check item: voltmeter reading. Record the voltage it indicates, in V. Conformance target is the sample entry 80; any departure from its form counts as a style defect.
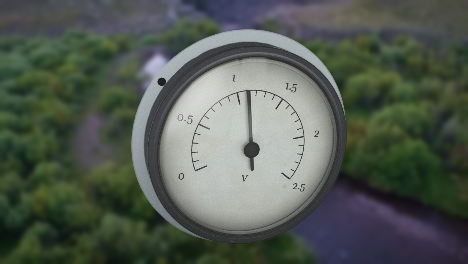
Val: 1.1
